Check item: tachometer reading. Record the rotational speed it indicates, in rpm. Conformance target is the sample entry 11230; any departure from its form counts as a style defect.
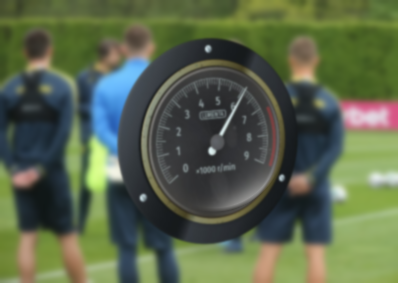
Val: 6000
